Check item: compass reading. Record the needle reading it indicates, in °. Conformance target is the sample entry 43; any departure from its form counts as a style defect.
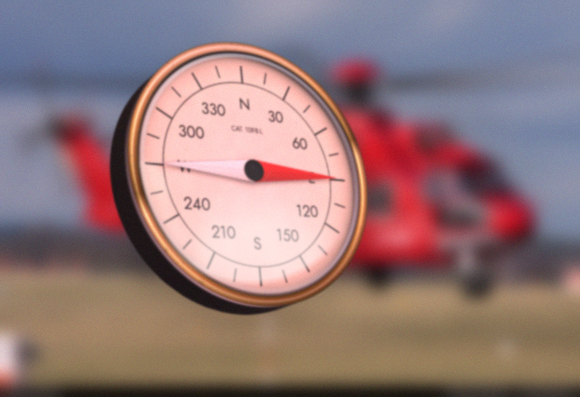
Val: 90
